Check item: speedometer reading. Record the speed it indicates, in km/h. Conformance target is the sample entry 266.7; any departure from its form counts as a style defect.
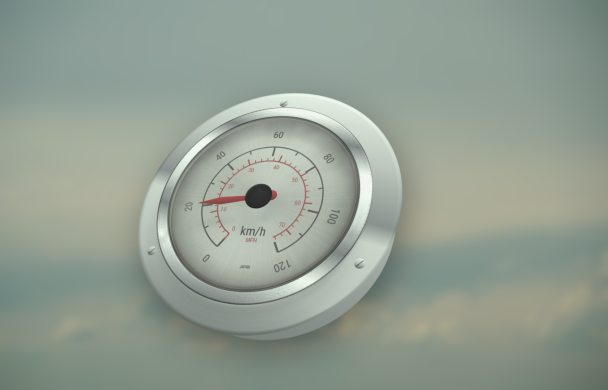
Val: 20
